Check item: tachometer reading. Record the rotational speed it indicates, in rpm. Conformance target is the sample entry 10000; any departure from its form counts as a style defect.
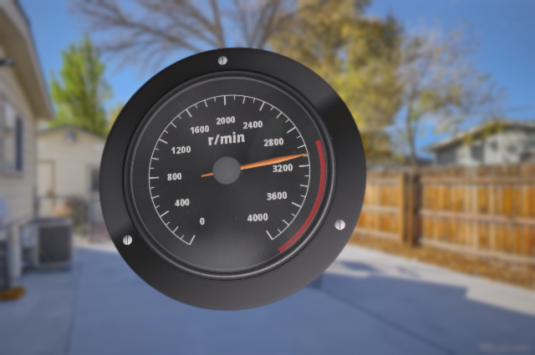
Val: 3100
